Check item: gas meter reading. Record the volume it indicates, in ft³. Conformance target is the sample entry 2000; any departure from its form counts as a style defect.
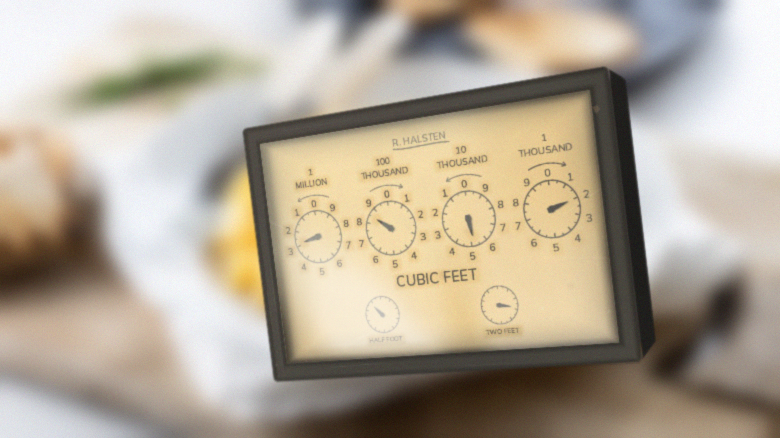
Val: 285200
